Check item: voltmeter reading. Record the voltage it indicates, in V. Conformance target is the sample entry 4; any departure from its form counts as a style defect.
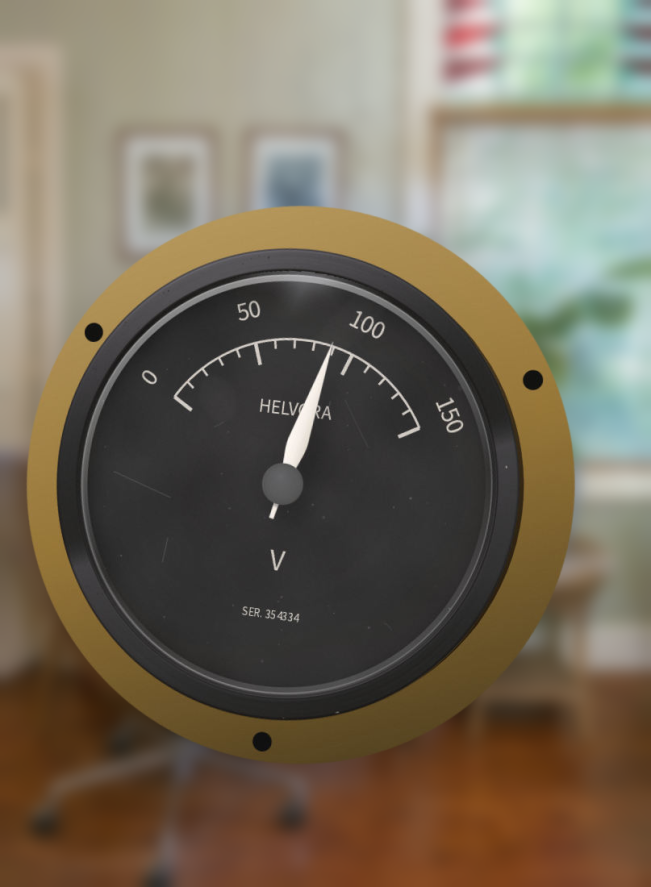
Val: 90
